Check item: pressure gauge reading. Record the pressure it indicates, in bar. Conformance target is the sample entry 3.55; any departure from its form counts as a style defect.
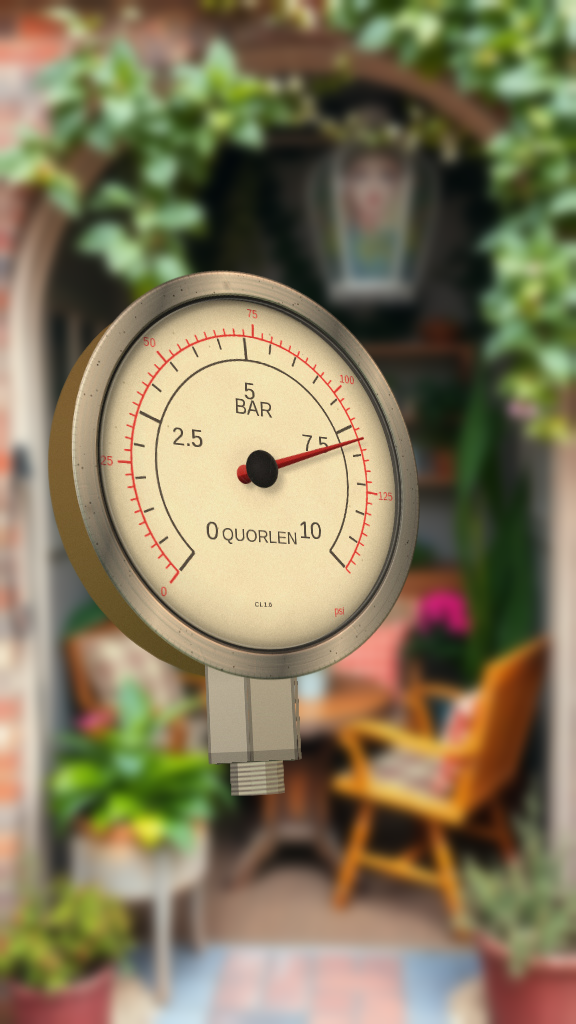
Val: 7.75
